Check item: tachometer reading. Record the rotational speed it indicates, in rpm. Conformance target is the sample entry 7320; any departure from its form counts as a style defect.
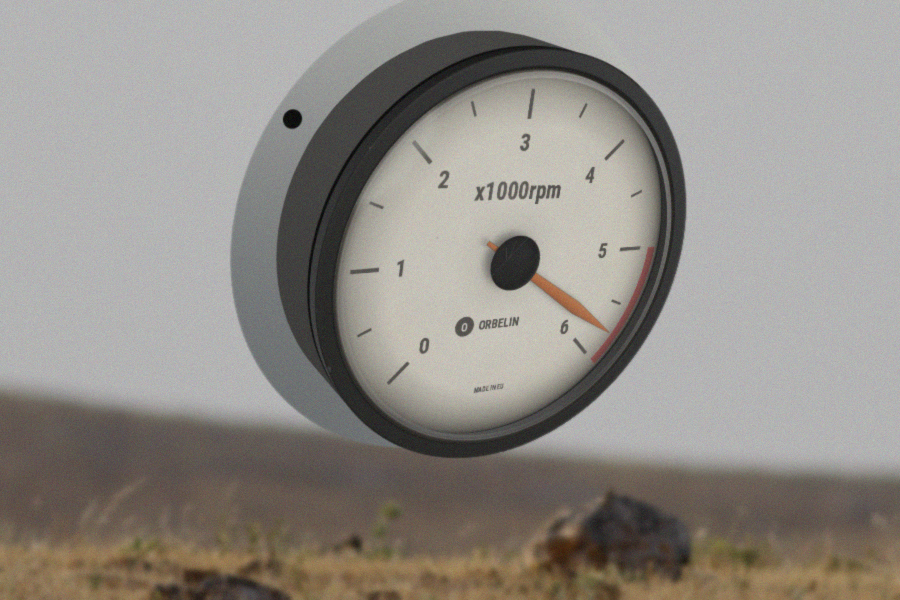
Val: 5750
